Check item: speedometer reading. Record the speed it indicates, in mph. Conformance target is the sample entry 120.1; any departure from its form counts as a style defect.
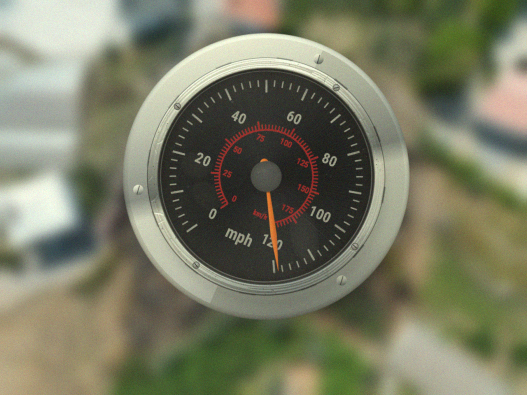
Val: 119
